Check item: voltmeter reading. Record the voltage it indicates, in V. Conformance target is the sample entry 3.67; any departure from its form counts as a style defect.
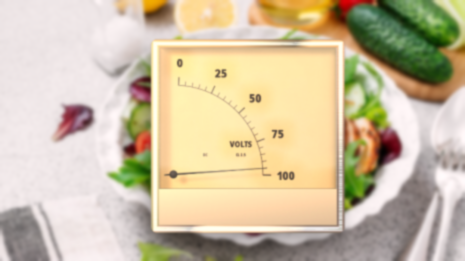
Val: 95
